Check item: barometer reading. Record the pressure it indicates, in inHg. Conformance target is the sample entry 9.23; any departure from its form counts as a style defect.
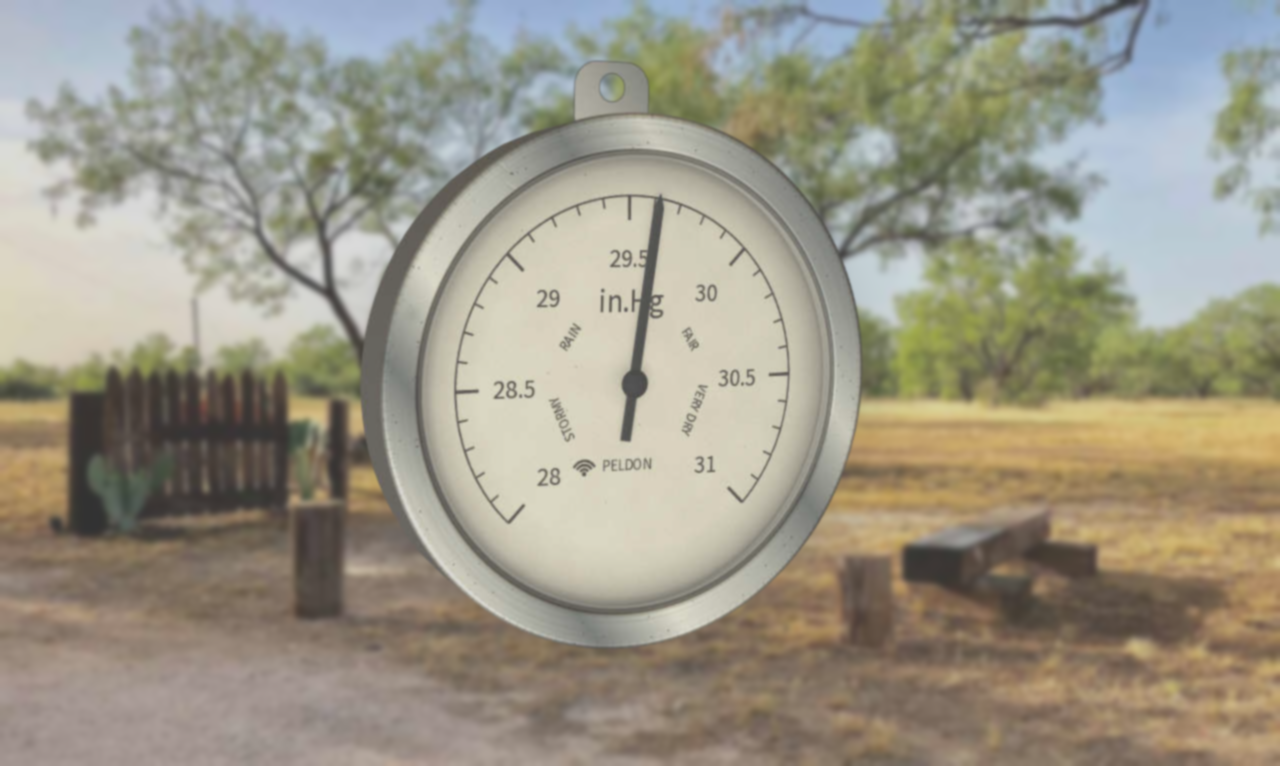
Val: 29.6
